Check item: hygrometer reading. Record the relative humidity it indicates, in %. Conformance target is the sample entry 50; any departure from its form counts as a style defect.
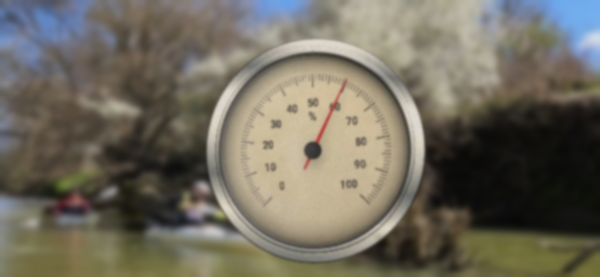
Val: 60
